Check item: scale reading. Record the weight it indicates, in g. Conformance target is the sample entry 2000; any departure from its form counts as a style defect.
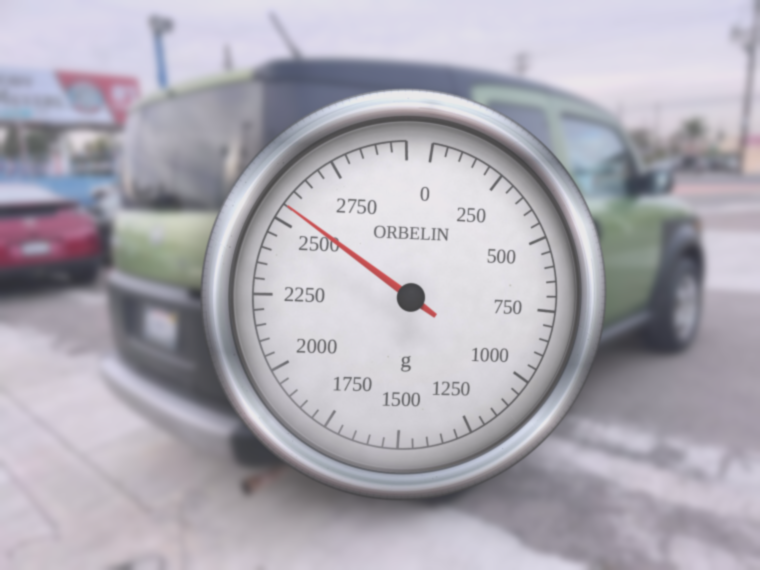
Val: 2550
